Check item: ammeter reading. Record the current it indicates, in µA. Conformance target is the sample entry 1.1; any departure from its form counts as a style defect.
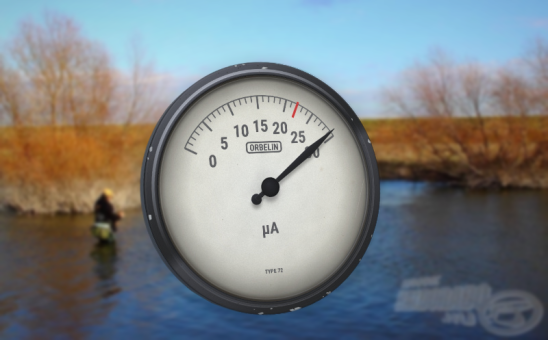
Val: 29
